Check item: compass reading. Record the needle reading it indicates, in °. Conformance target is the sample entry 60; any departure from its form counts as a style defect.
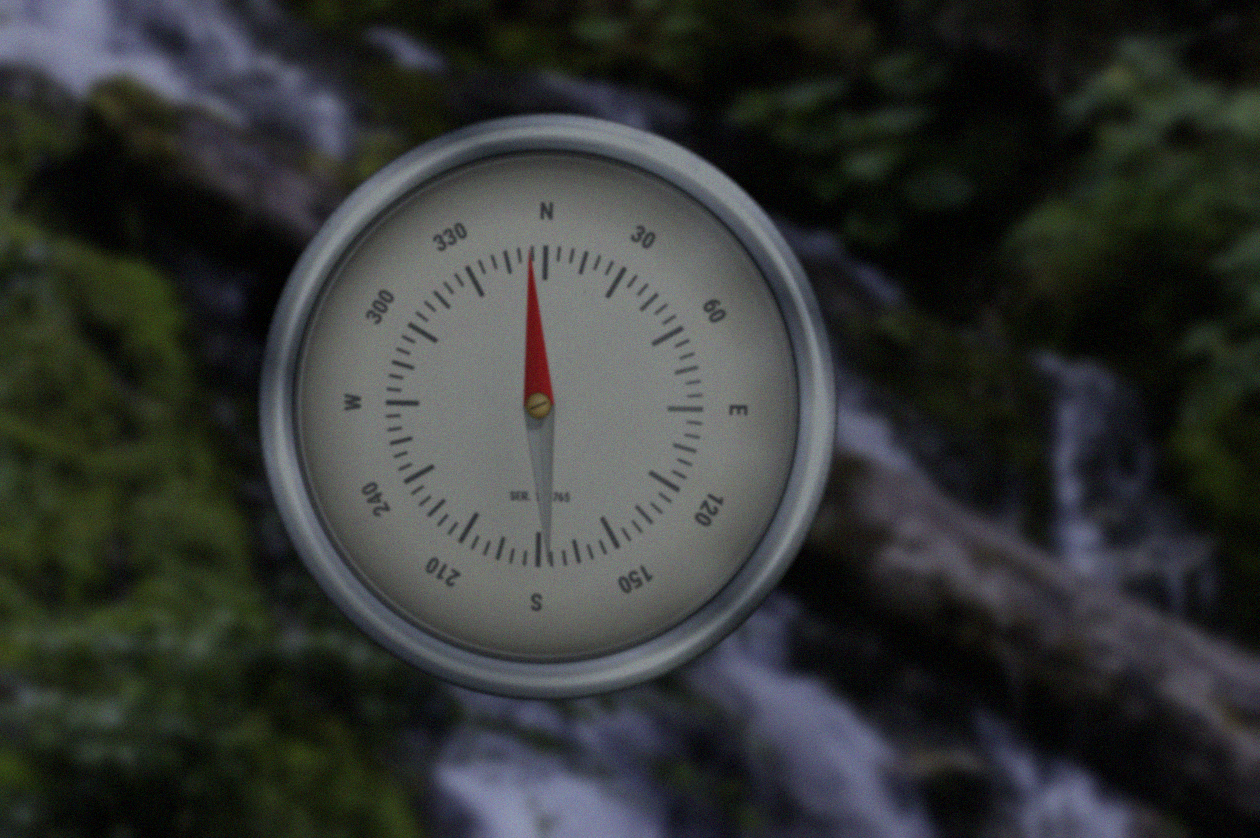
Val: 355
